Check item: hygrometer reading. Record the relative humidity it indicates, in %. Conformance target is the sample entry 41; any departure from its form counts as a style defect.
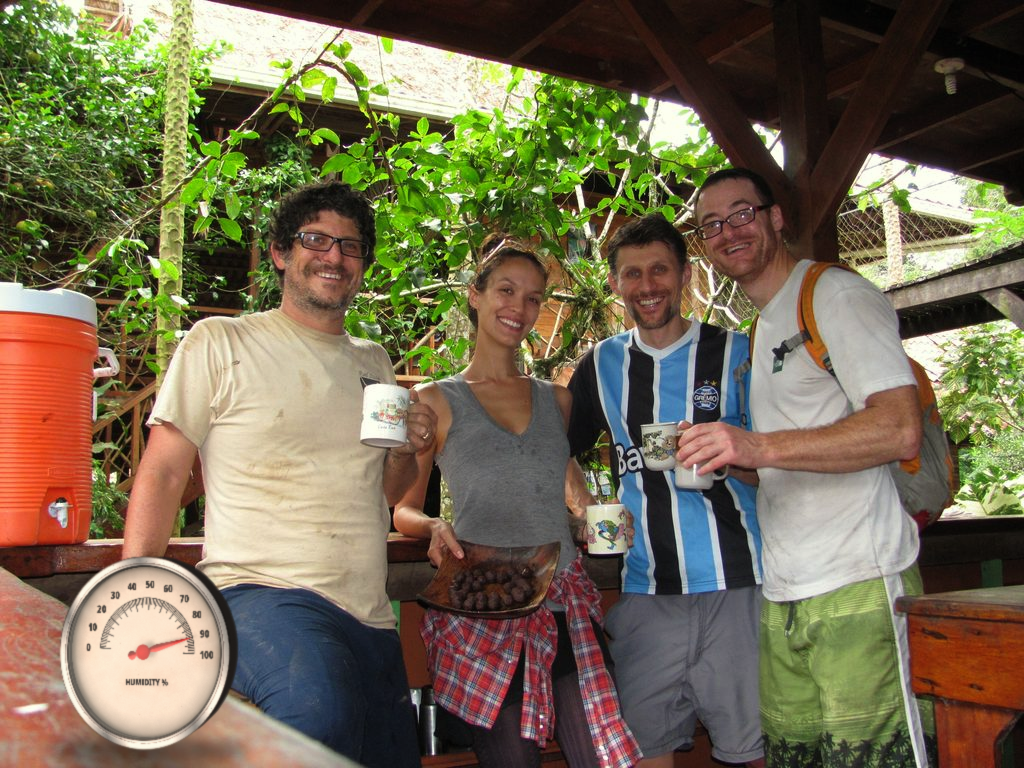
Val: 90
